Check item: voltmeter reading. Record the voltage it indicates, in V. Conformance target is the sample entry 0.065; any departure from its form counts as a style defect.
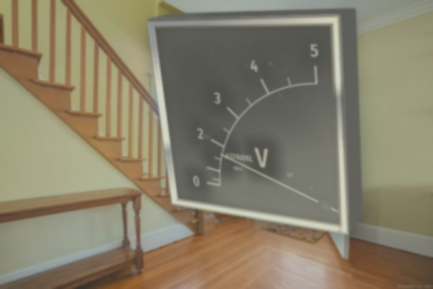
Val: 1.75
